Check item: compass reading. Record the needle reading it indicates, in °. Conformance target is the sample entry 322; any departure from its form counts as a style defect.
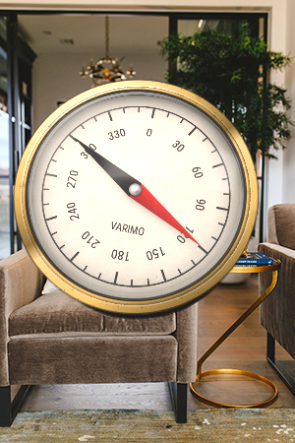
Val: 120
